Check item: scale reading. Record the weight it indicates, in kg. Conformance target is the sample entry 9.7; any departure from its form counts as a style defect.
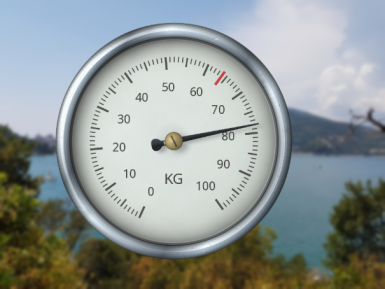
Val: 78
